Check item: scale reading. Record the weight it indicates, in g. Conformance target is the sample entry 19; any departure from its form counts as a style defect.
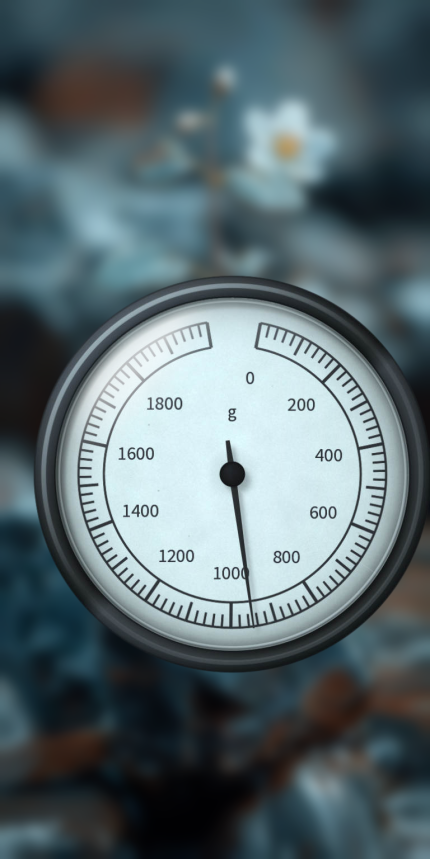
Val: 950
